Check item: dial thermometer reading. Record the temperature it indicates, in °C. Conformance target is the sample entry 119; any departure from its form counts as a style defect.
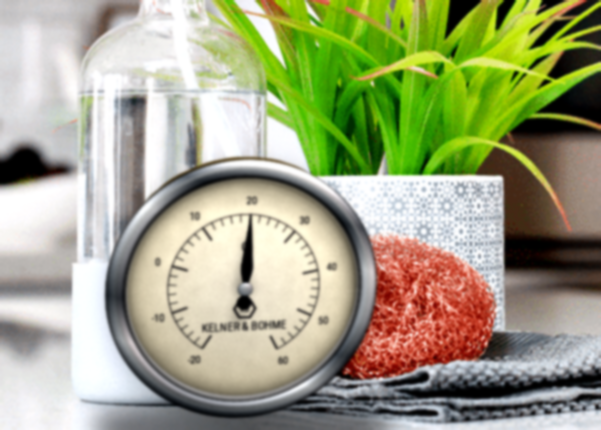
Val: 20
